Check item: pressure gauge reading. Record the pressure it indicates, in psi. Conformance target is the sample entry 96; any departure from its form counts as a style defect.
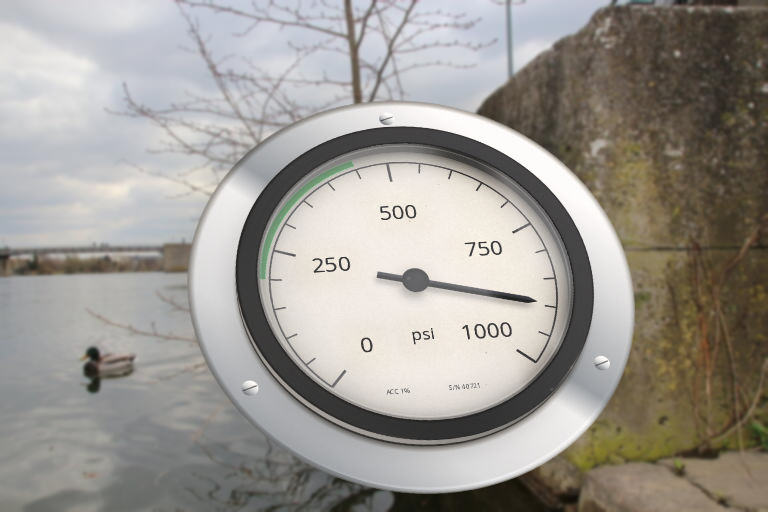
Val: 900
